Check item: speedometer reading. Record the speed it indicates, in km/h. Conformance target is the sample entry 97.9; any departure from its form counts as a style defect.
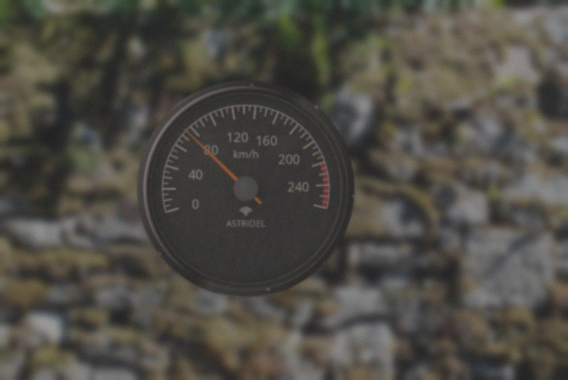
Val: 75
